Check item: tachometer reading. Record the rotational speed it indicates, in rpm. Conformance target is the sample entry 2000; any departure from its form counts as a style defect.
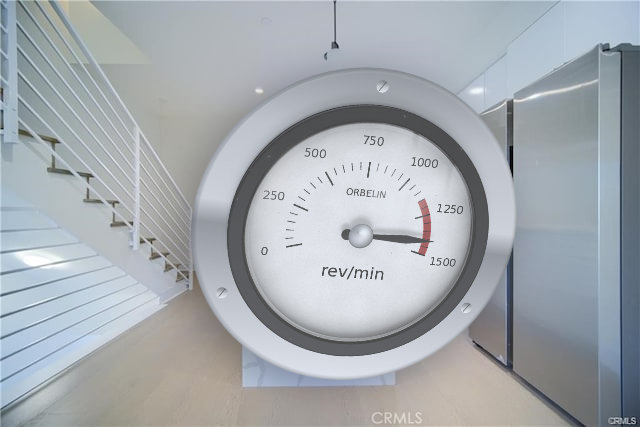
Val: 1400
